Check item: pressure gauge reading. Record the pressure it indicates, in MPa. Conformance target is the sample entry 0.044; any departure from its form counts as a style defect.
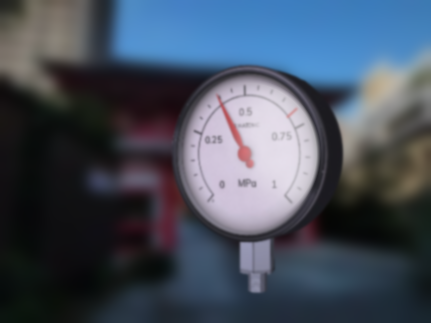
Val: 0.4
